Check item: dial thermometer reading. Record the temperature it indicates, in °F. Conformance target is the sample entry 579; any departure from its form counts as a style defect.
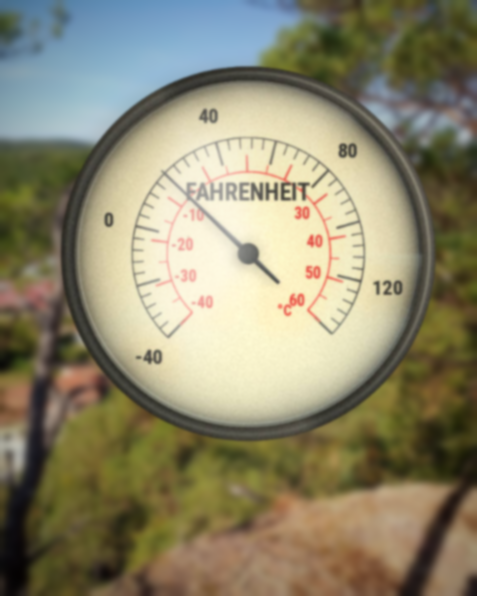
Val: 20
